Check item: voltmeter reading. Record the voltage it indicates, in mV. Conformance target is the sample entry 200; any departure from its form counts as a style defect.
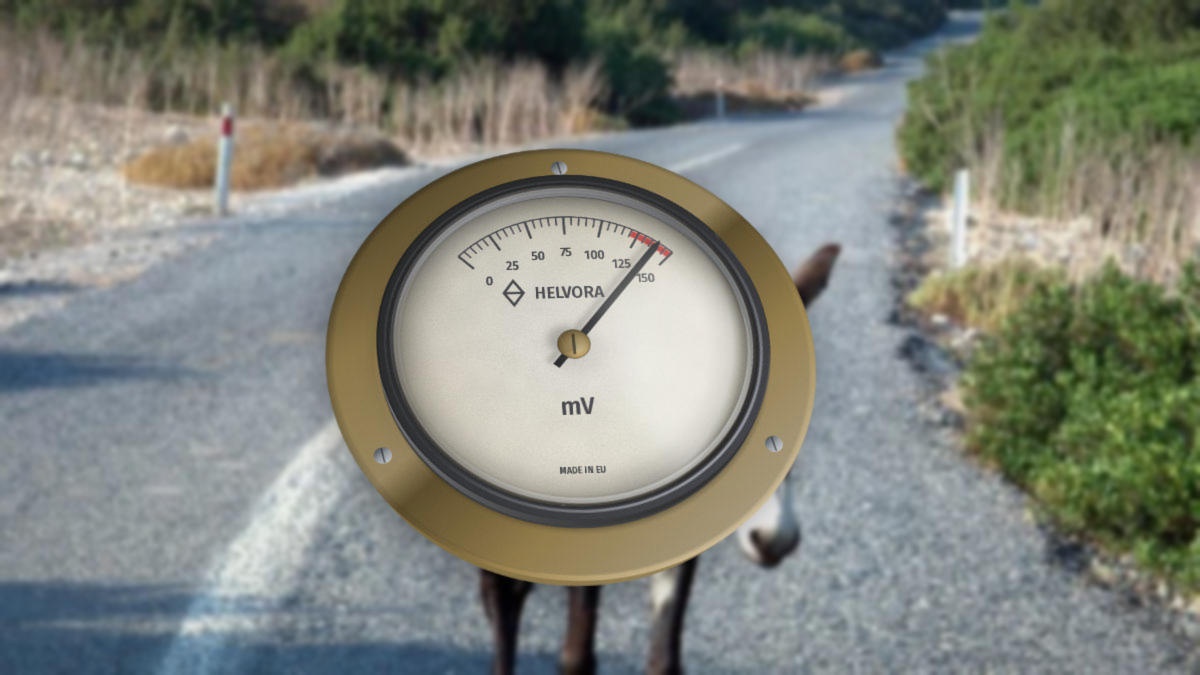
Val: 140
